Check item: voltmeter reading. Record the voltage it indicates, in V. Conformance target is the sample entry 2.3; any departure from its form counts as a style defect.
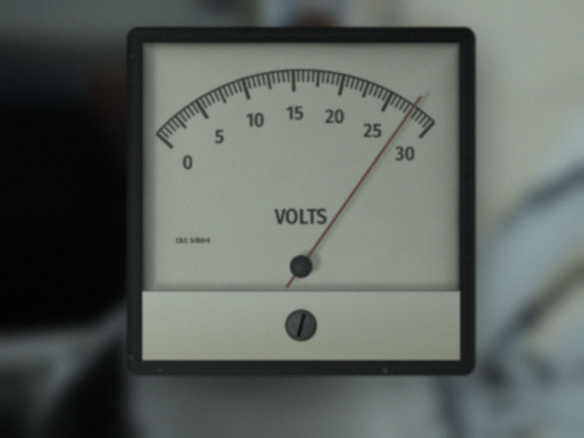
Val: 27.5
